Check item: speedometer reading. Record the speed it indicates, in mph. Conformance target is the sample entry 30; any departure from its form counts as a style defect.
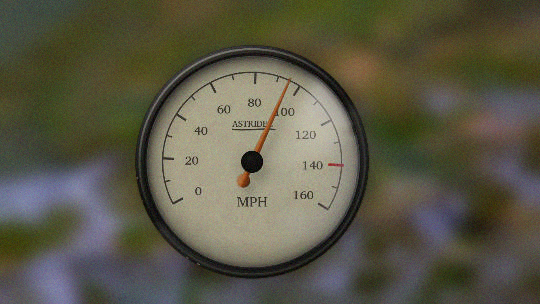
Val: 95
